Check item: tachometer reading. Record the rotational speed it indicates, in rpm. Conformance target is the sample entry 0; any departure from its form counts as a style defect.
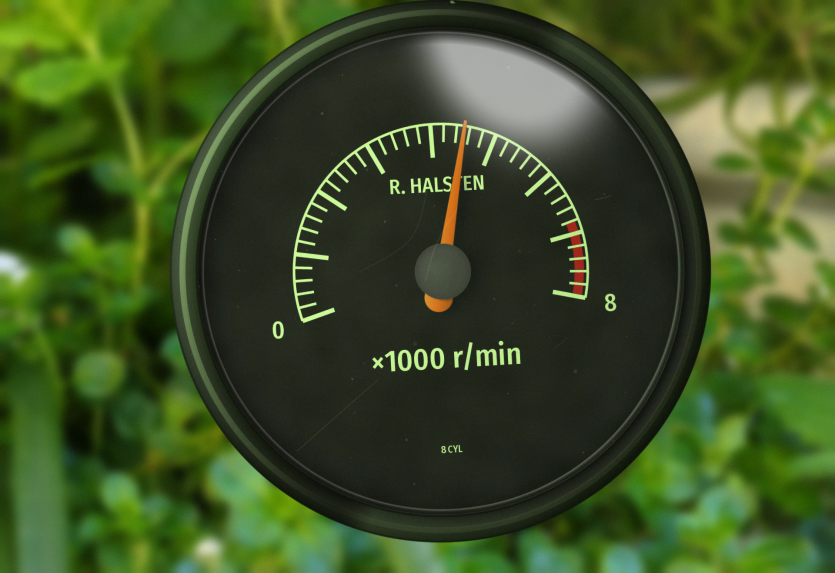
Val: 4500
